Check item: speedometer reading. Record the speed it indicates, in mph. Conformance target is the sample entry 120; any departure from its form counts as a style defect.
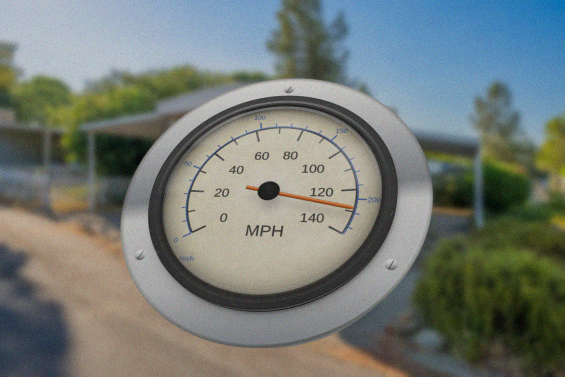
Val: 130
